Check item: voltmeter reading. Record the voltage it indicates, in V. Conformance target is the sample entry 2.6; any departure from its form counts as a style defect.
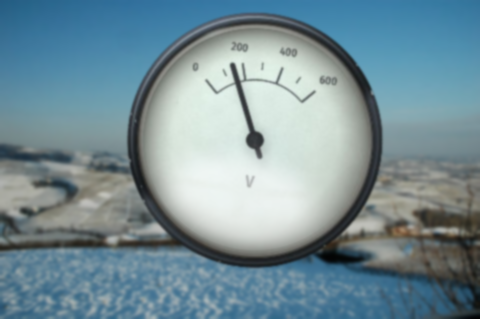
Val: 150
